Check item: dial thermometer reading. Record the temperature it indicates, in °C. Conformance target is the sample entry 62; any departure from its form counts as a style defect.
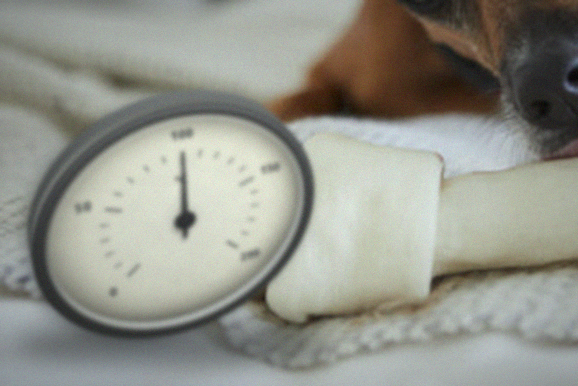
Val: 100
